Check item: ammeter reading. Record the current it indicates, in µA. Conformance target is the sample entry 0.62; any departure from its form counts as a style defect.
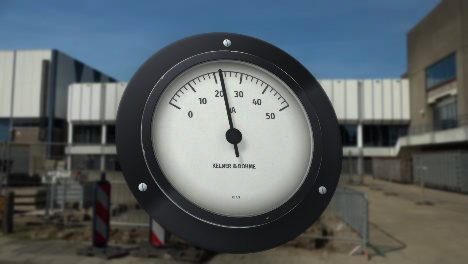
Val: 22
